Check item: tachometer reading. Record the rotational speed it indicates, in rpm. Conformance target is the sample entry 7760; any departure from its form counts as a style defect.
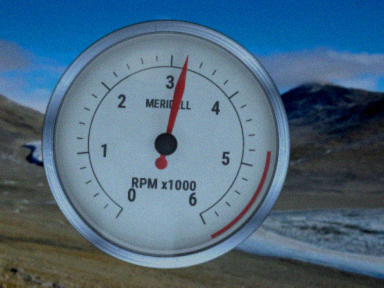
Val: 3200
